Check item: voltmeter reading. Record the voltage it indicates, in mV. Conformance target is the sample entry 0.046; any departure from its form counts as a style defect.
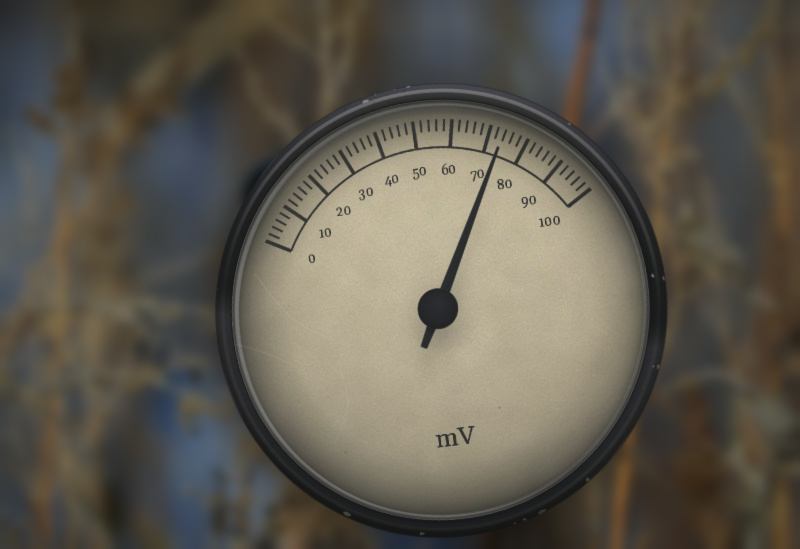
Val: 74
